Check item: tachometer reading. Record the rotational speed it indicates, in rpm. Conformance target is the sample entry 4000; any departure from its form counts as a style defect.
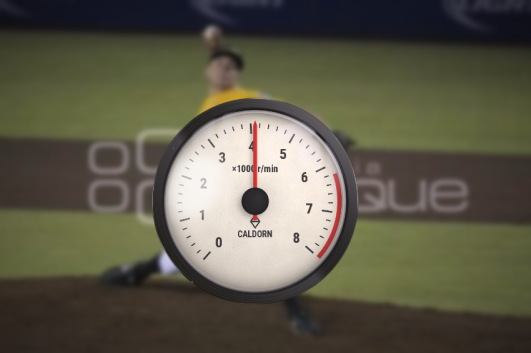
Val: 4100
